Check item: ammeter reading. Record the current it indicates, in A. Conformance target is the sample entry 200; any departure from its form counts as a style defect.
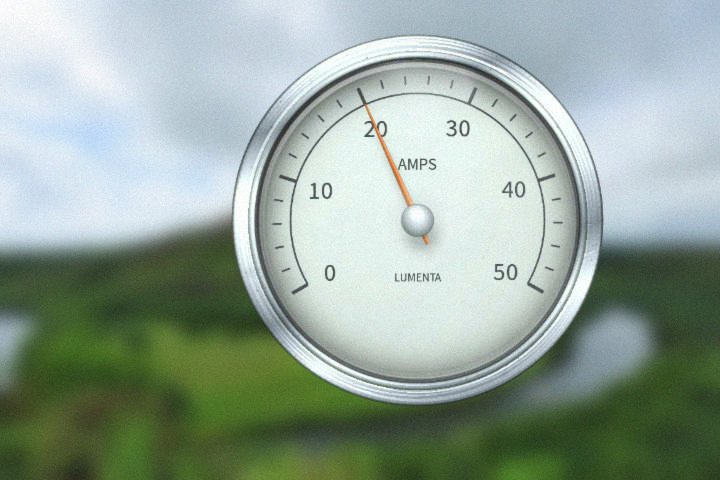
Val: 20
